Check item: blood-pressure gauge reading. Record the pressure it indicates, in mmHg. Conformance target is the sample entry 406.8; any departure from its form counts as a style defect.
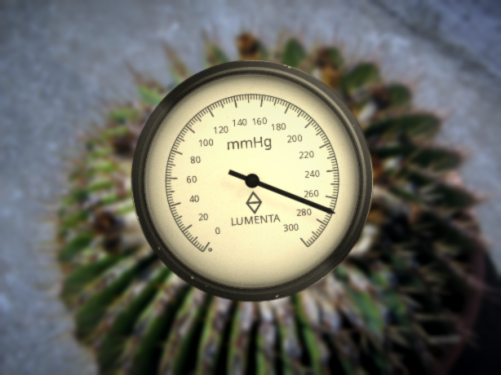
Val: 270
